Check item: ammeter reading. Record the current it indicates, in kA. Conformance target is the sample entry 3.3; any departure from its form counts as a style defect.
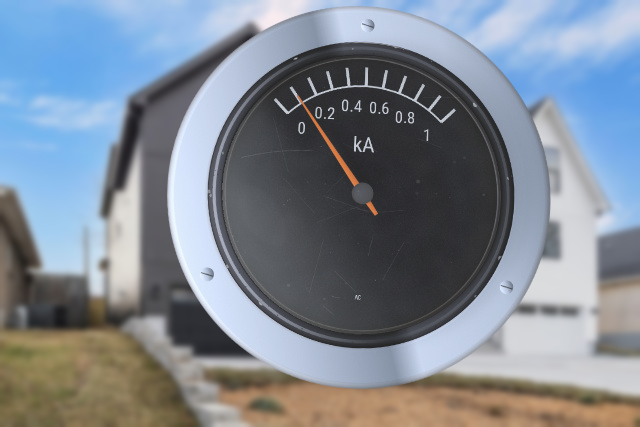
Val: 0.1
